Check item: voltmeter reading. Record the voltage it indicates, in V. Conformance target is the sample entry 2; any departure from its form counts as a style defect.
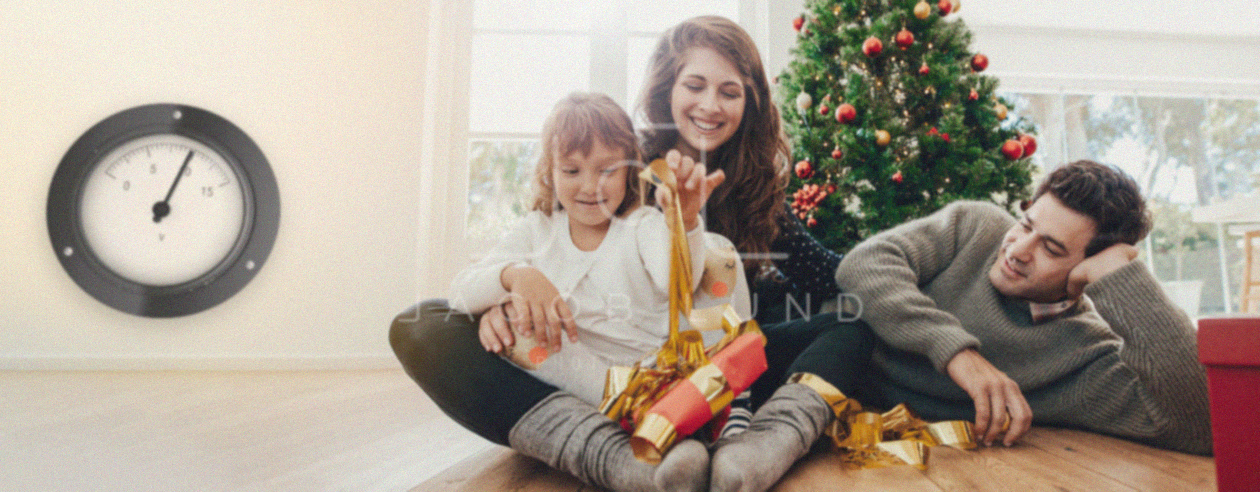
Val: 10
